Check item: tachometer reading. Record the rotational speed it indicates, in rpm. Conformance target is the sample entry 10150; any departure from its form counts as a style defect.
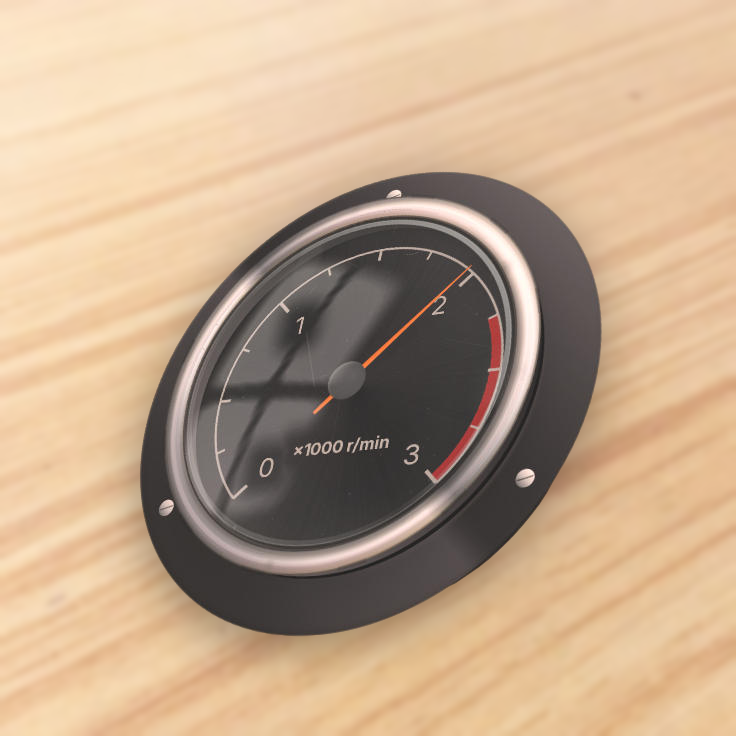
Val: 2000
